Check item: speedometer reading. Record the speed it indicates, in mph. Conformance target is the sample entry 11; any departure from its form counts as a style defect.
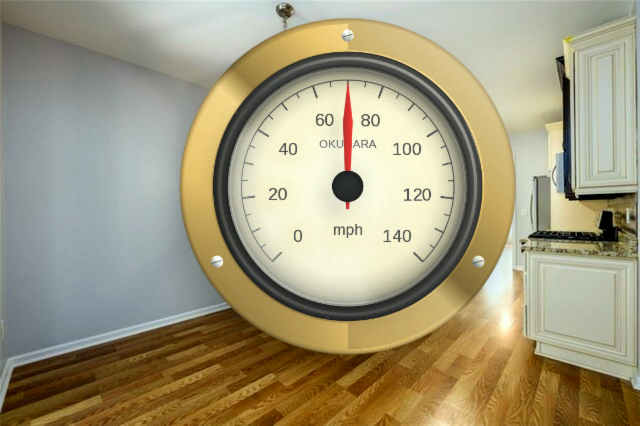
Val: 70
